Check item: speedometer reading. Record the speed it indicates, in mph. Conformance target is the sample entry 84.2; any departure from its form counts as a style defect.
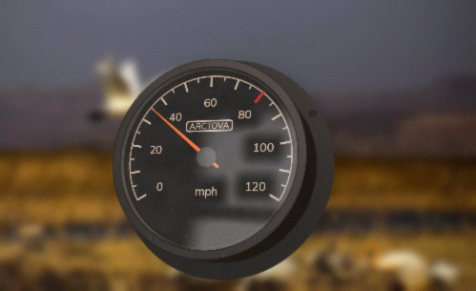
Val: 35
